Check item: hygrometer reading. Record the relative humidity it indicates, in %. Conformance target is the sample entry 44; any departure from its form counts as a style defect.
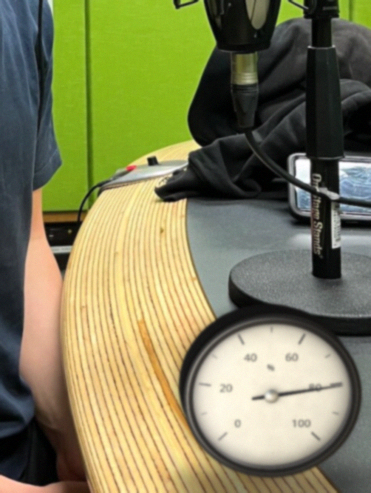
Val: 80
